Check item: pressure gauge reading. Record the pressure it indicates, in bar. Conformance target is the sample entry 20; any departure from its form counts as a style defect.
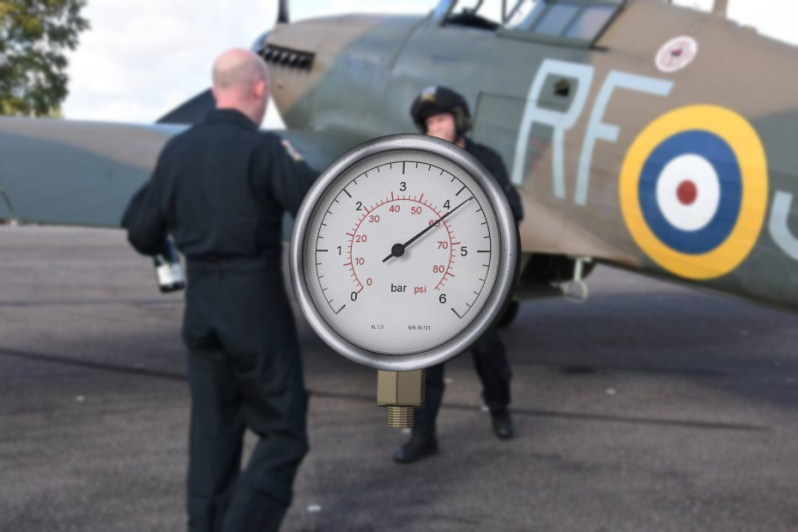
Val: 4.2
